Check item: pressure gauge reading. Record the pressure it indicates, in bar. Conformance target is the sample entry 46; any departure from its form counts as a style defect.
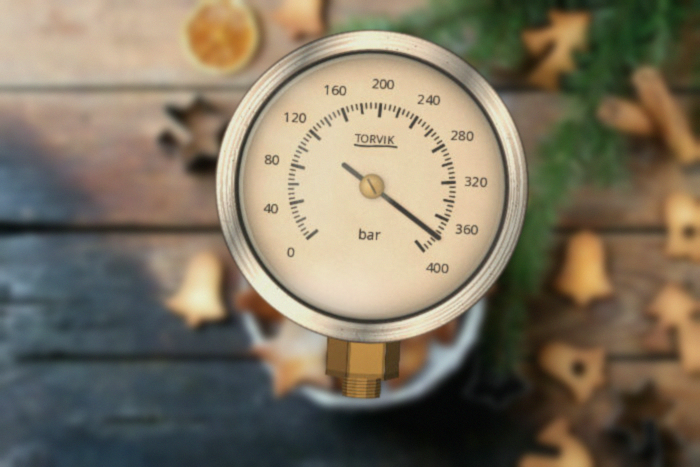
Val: 380
